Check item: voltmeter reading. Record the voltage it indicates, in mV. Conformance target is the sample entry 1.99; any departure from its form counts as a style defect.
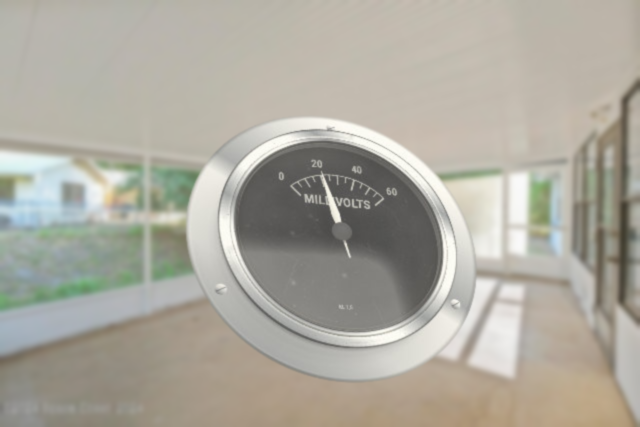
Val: 20
